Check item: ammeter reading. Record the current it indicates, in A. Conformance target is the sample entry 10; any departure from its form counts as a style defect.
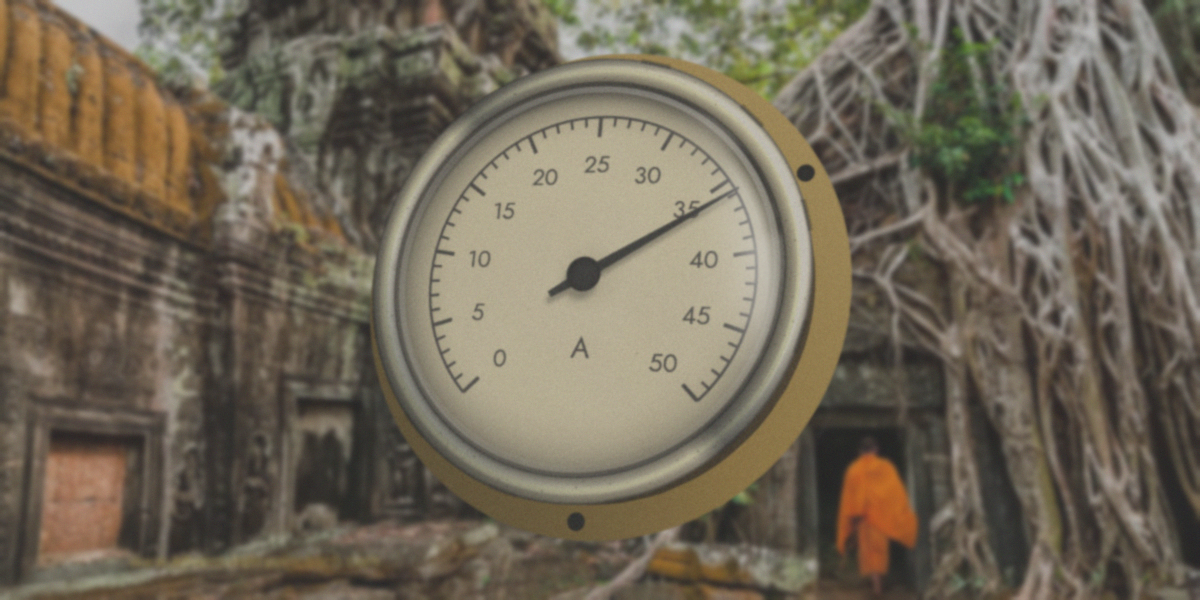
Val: 36
